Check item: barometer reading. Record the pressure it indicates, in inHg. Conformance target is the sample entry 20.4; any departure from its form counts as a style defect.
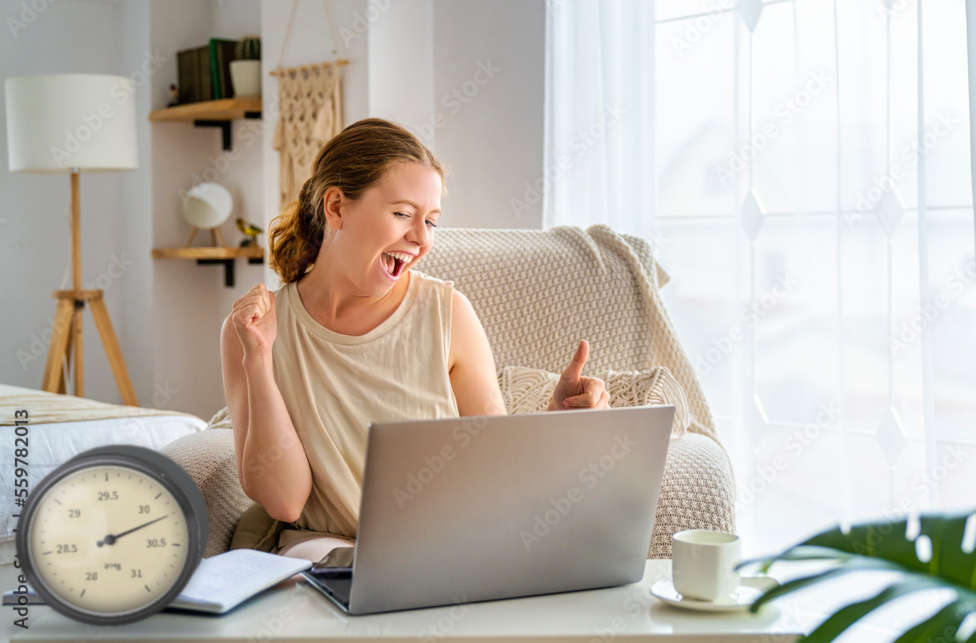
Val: 30.2
